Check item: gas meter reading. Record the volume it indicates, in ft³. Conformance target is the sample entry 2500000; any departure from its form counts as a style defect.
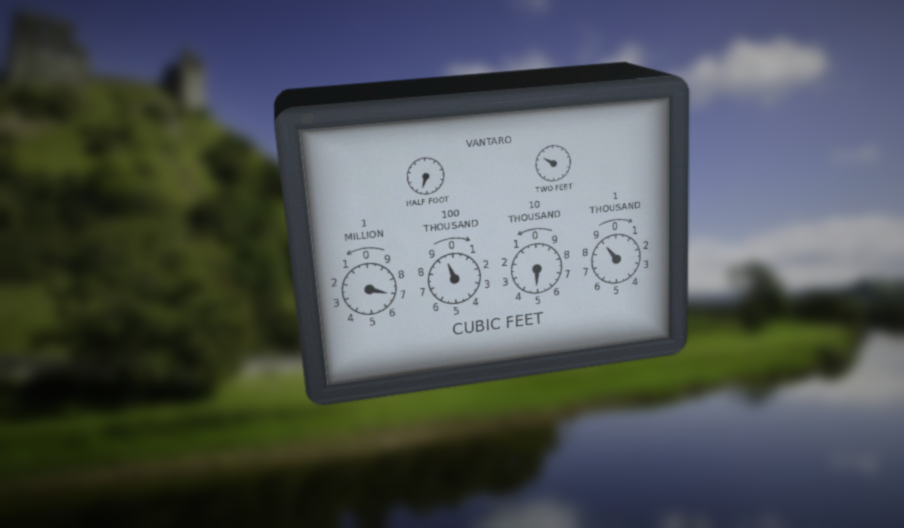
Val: 694900
